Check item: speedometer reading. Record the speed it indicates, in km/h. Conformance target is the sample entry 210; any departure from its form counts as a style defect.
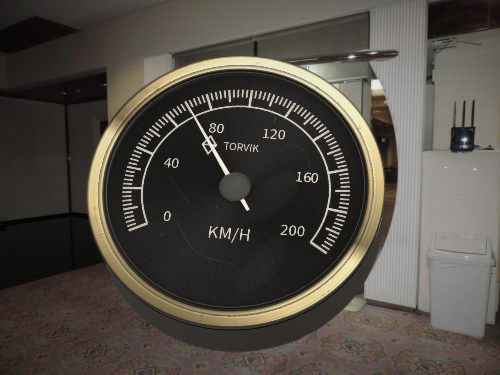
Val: 70
